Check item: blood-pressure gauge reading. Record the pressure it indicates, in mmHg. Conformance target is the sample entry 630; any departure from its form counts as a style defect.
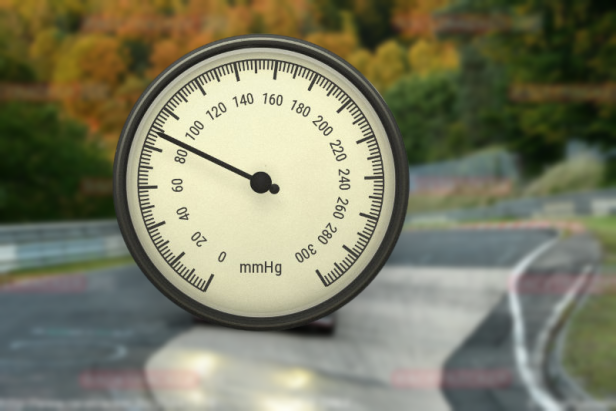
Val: 88
